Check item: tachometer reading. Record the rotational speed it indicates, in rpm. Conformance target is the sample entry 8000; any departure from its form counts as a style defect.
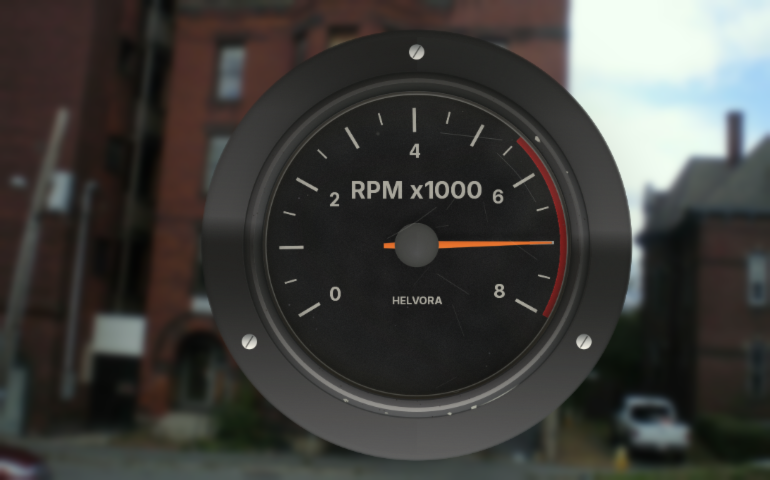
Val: 7000
